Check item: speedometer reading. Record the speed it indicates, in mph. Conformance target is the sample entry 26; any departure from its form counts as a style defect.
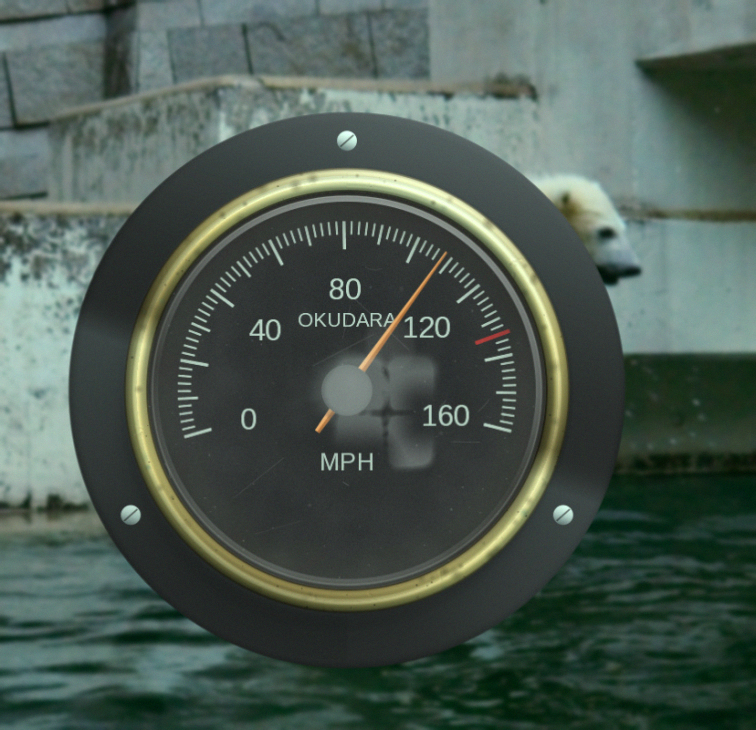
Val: 108
